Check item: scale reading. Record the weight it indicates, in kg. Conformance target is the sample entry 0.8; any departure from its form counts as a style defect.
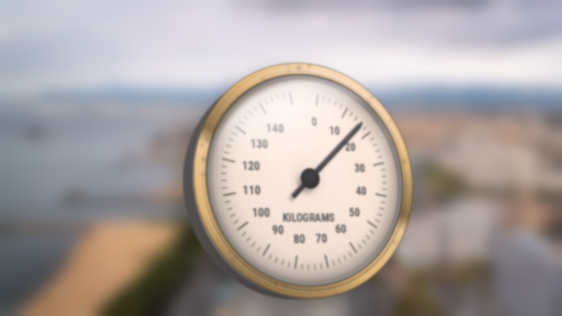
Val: 16
